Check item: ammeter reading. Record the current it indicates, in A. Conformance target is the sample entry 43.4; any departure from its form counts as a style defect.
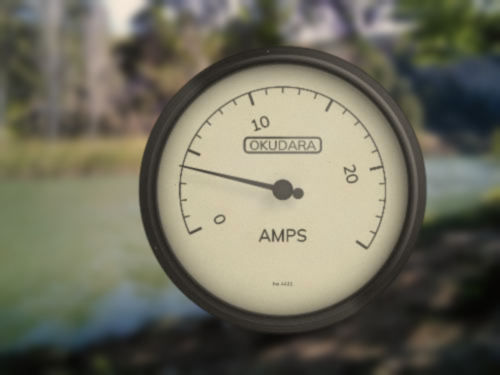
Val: 4
